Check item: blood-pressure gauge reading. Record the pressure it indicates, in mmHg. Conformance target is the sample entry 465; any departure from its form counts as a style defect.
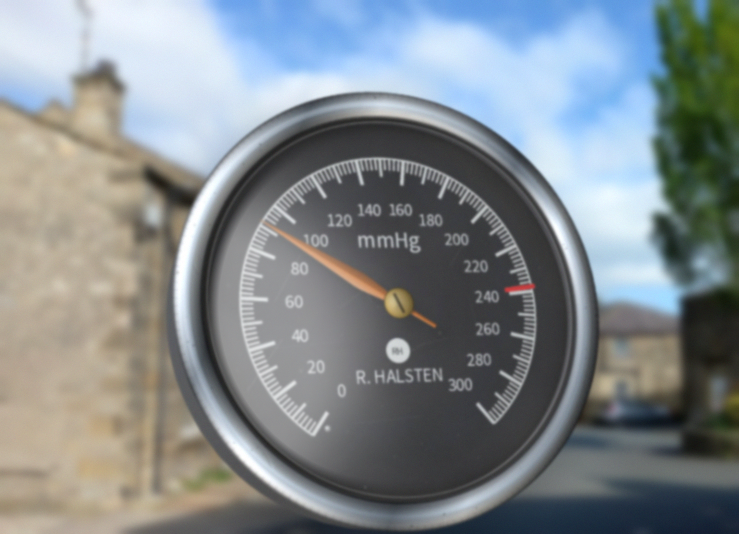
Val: 90
